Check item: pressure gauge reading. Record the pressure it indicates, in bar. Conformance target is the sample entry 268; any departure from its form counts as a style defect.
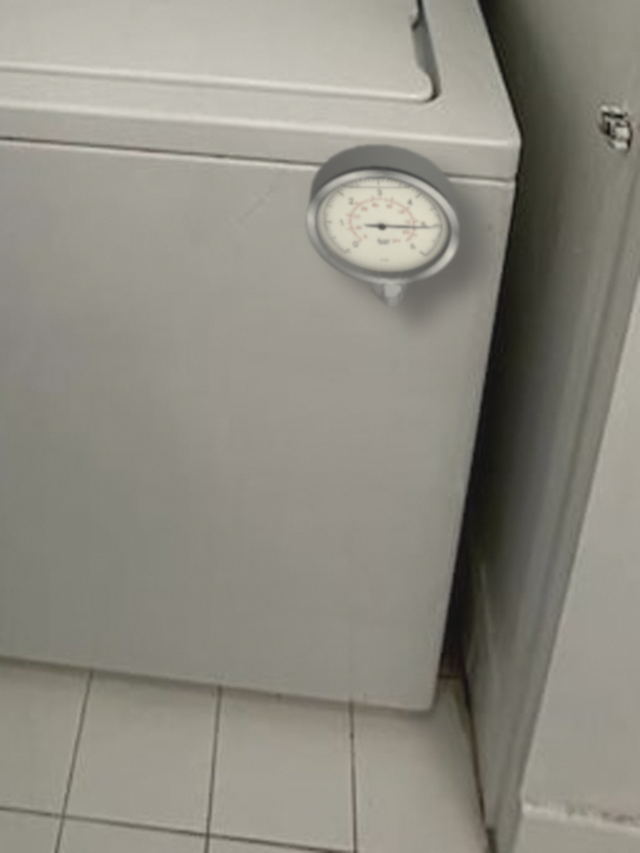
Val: 5
